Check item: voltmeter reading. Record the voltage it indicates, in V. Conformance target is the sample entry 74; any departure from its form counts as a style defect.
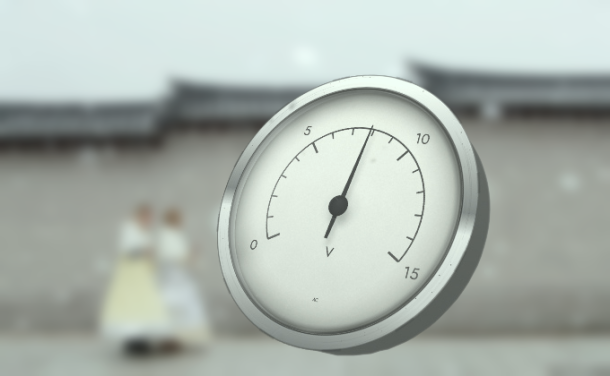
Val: 8
